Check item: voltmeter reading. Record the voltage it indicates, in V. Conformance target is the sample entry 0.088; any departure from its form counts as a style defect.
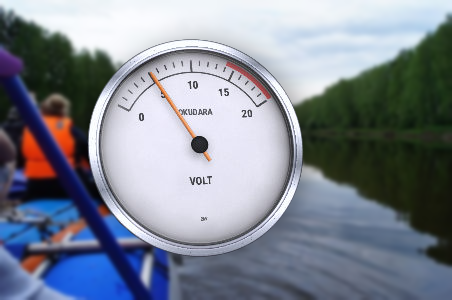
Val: 5
